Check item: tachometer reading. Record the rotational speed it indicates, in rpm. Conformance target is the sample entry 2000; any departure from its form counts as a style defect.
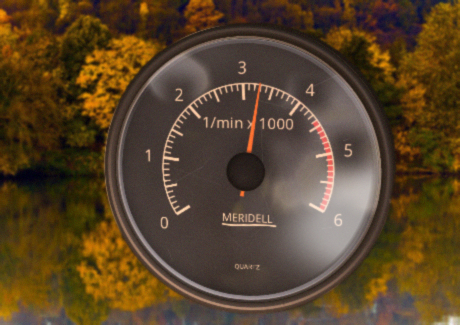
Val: 3300
